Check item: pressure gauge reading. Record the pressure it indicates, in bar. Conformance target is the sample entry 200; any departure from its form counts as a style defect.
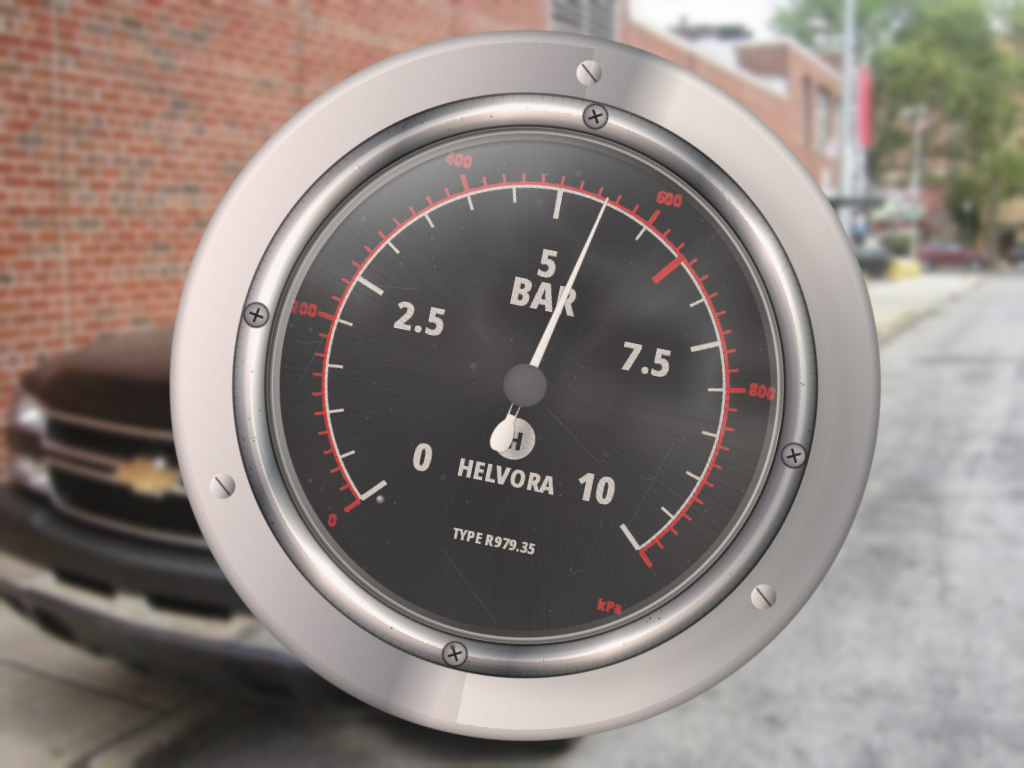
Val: 5.5
